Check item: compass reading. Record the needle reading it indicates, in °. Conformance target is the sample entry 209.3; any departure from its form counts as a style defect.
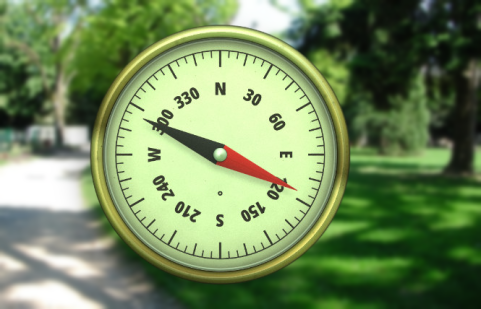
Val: 115
